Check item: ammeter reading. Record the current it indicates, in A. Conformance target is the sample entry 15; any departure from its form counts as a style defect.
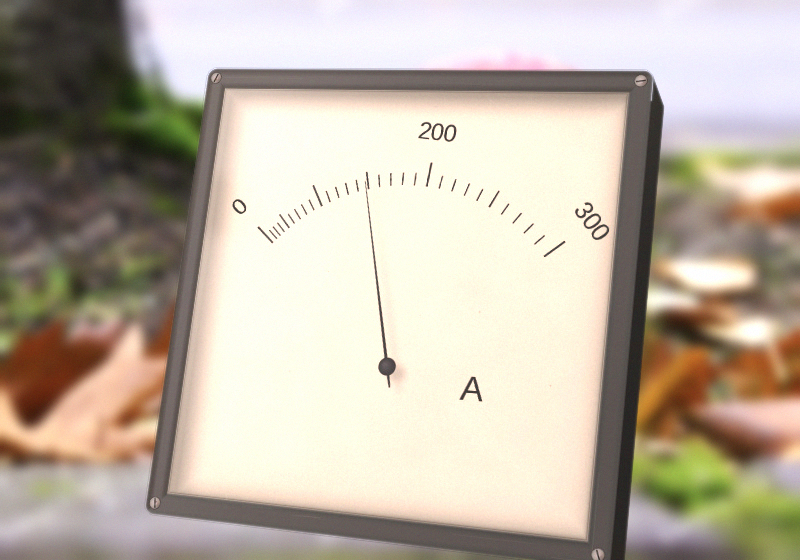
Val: 150
